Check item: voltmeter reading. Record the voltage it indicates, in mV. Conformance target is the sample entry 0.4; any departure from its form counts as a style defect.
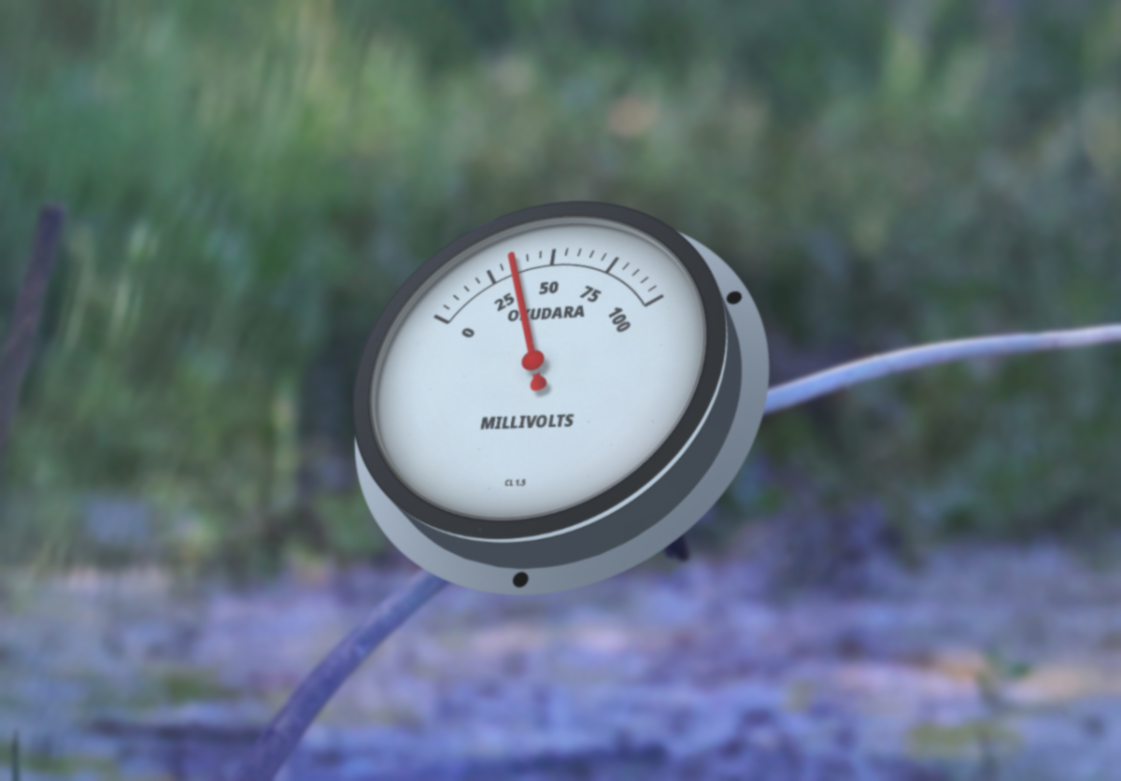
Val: 35
